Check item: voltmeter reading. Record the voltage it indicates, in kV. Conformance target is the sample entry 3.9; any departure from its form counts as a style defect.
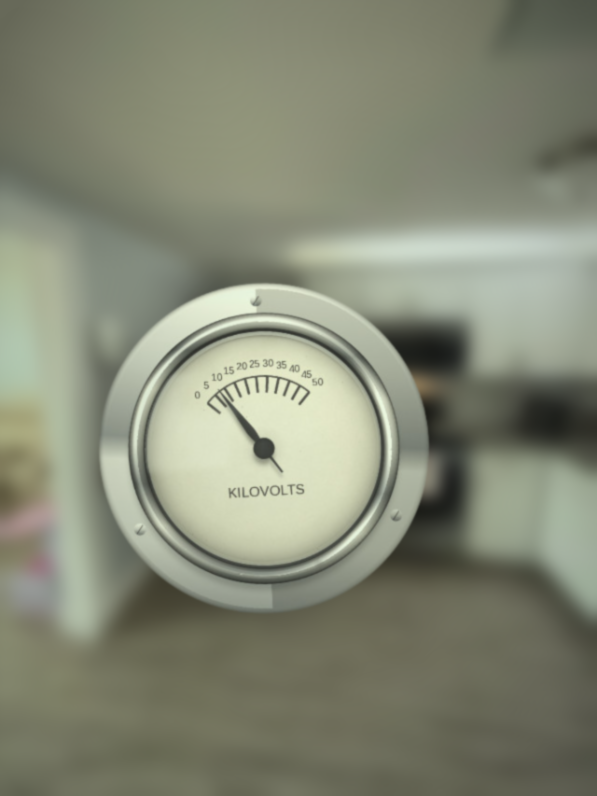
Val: 7.5
